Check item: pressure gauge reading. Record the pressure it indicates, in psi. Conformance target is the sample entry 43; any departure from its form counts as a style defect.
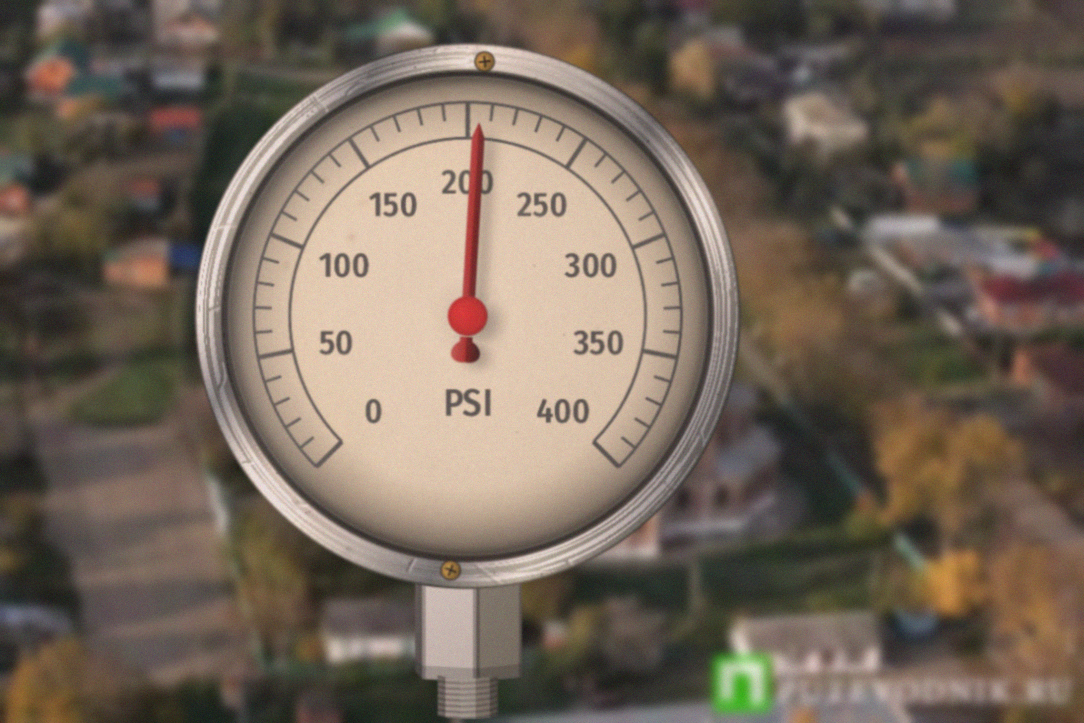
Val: 205
